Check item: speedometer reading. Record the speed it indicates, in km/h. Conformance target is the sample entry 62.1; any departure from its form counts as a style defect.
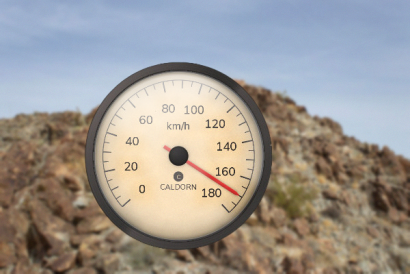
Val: 170
